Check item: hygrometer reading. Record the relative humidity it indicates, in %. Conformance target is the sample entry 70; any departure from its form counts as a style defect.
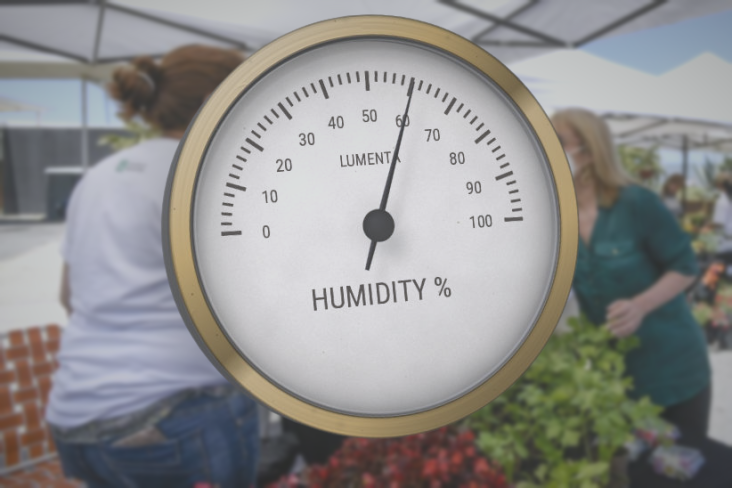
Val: 60
